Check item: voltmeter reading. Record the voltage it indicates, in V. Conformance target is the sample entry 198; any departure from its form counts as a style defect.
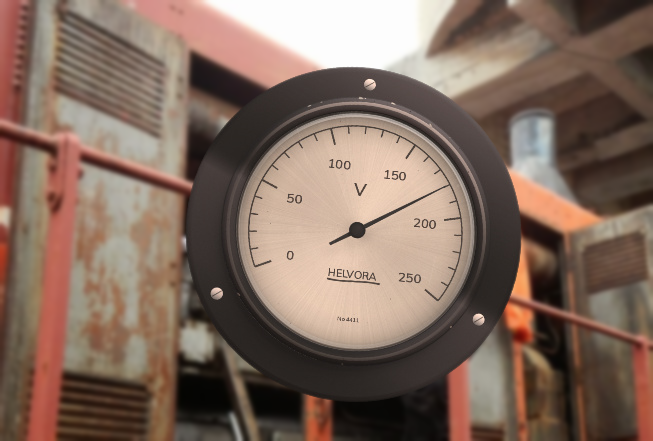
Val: 180
